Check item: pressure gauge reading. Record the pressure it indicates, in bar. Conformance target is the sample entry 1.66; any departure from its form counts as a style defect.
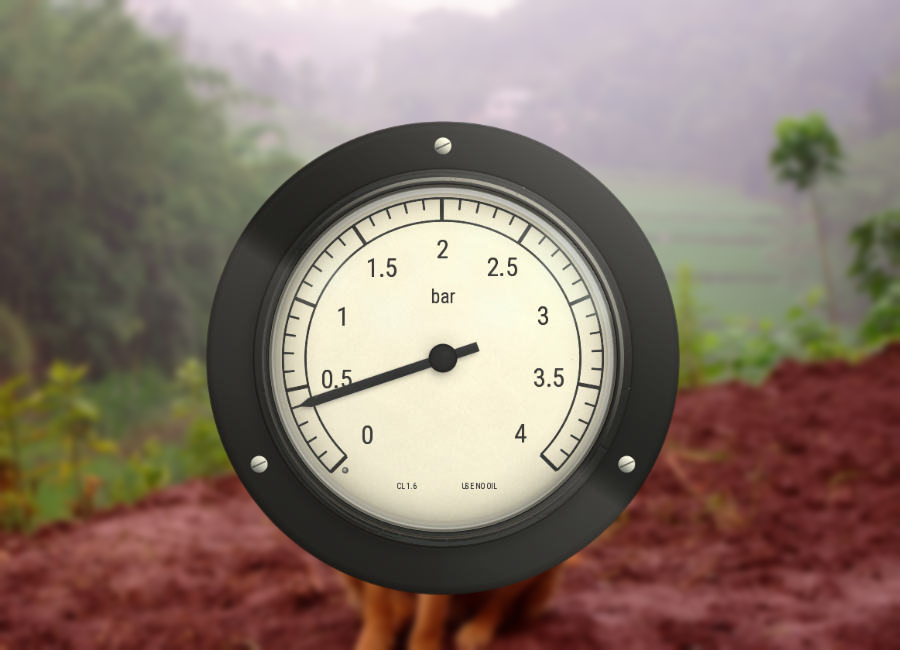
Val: 0.4
